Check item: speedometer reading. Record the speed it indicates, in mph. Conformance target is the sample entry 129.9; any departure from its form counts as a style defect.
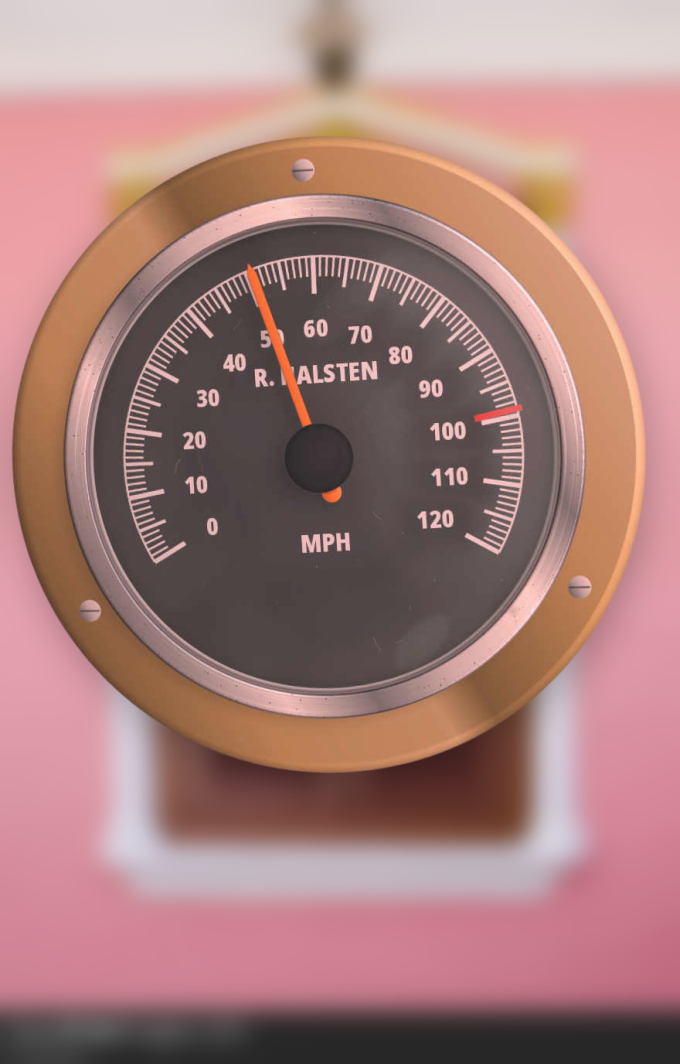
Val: 51
